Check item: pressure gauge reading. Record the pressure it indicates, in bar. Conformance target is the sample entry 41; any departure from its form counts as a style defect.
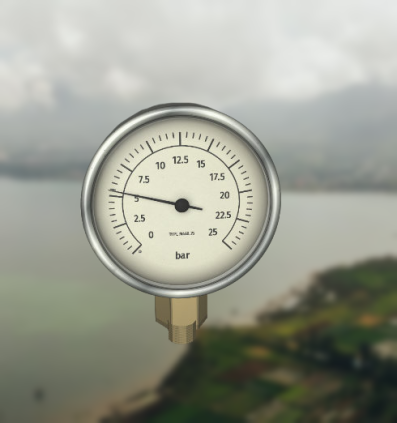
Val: 5.5
